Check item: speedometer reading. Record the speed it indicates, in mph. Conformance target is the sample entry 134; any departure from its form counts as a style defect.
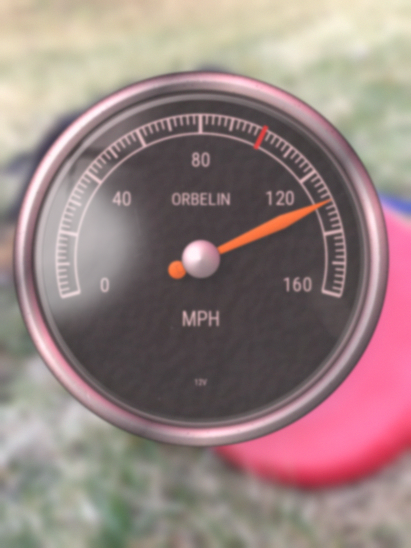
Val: 130
